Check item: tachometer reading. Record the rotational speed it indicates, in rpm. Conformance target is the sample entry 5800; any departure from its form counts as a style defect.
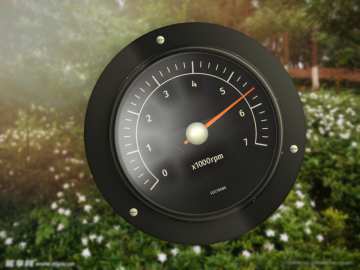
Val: 5600
